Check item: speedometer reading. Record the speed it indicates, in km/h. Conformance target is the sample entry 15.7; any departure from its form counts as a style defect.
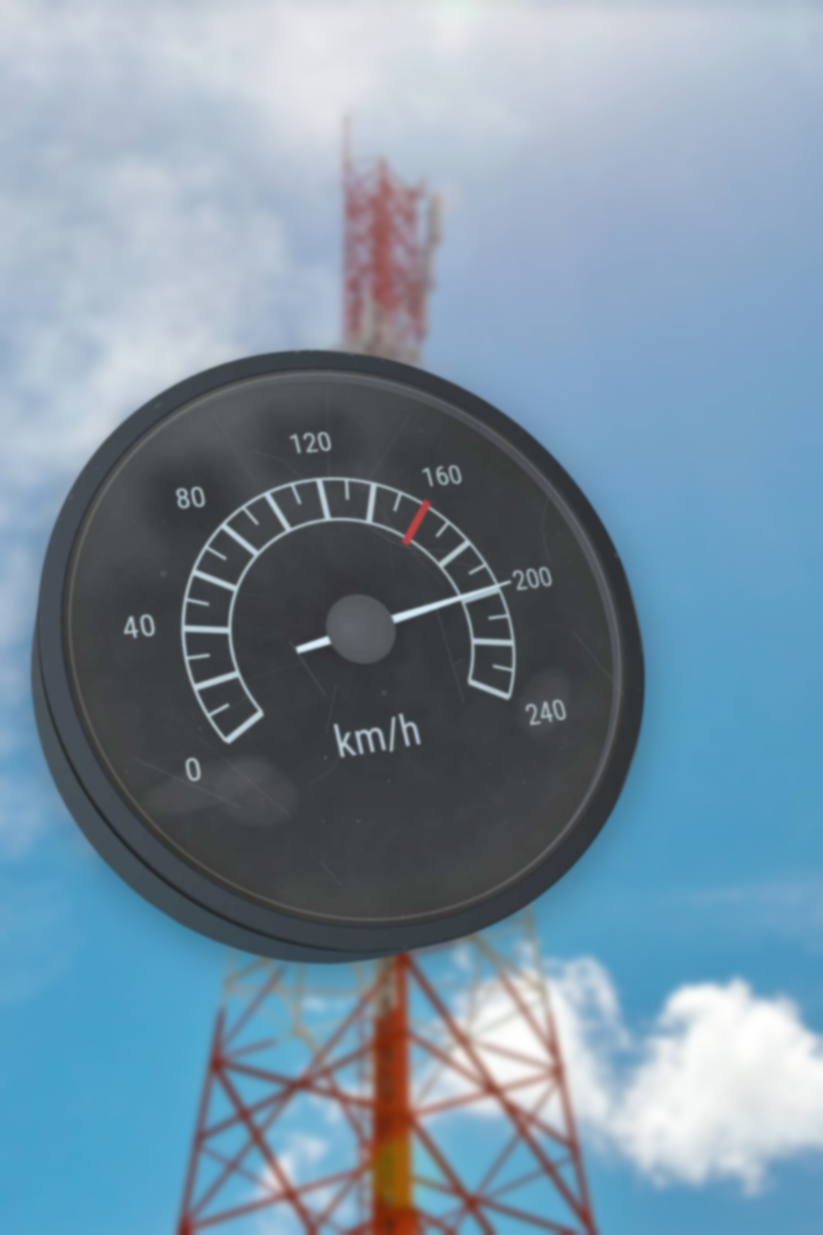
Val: 200
